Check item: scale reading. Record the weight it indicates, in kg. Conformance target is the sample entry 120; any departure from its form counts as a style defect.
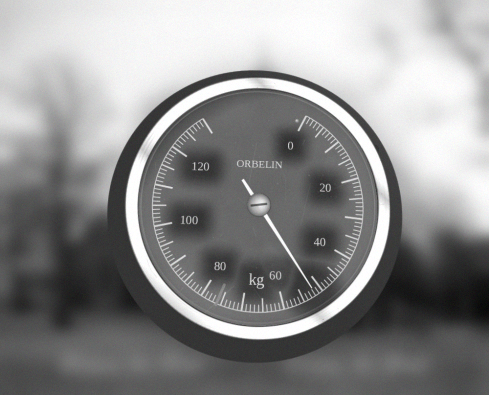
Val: 52
